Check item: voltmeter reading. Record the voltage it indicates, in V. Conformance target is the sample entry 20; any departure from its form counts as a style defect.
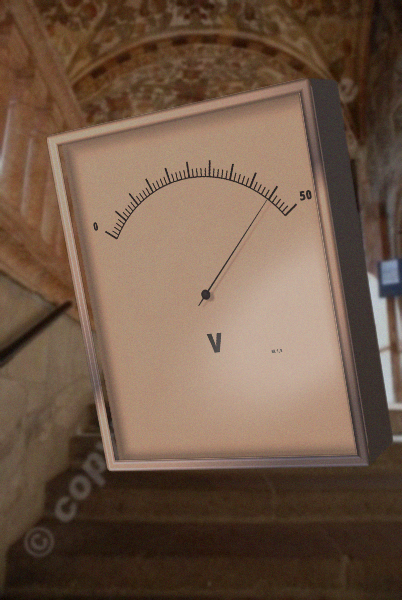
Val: 45
